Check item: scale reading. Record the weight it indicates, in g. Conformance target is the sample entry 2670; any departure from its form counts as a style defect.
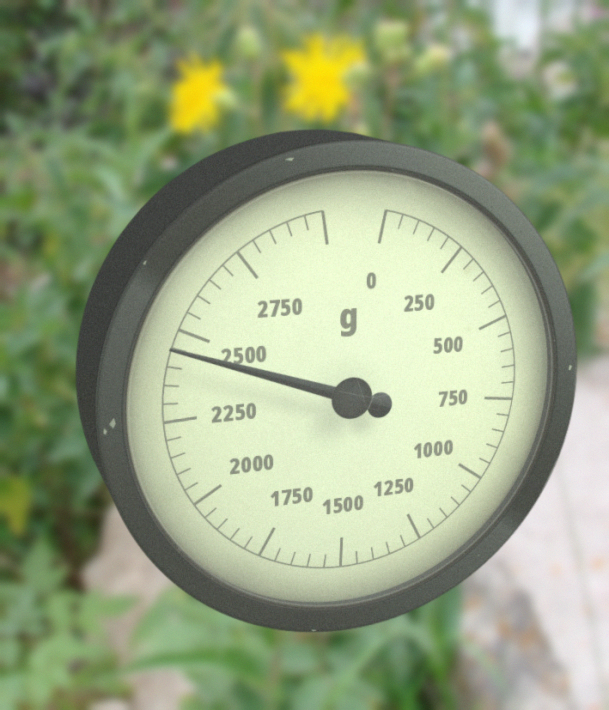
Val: 2450
